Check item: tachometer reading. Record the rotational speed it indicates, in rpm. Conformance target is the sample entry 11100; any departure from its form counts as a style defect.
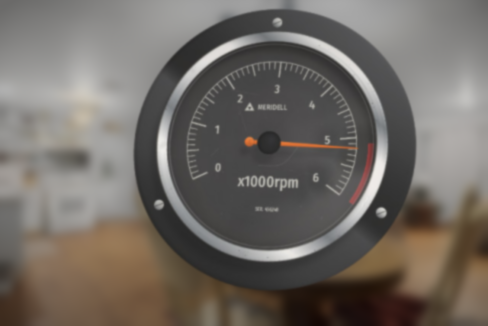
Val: 5200
